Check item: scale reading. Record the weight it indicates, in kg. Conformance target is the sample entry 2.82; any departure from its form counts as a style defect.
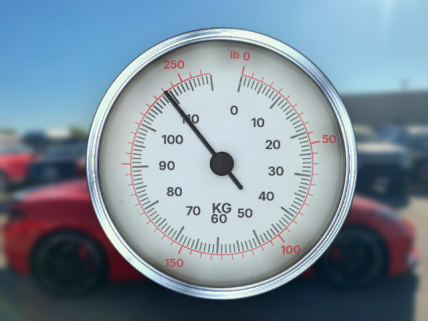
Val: 109
